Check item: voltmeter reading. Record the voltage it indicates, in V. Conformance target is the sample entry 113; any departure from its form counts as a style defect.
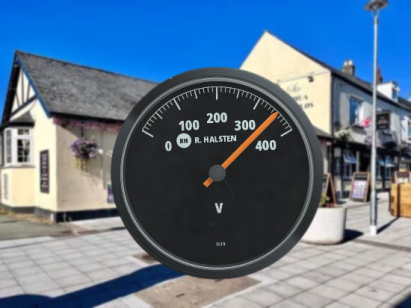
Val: 350
